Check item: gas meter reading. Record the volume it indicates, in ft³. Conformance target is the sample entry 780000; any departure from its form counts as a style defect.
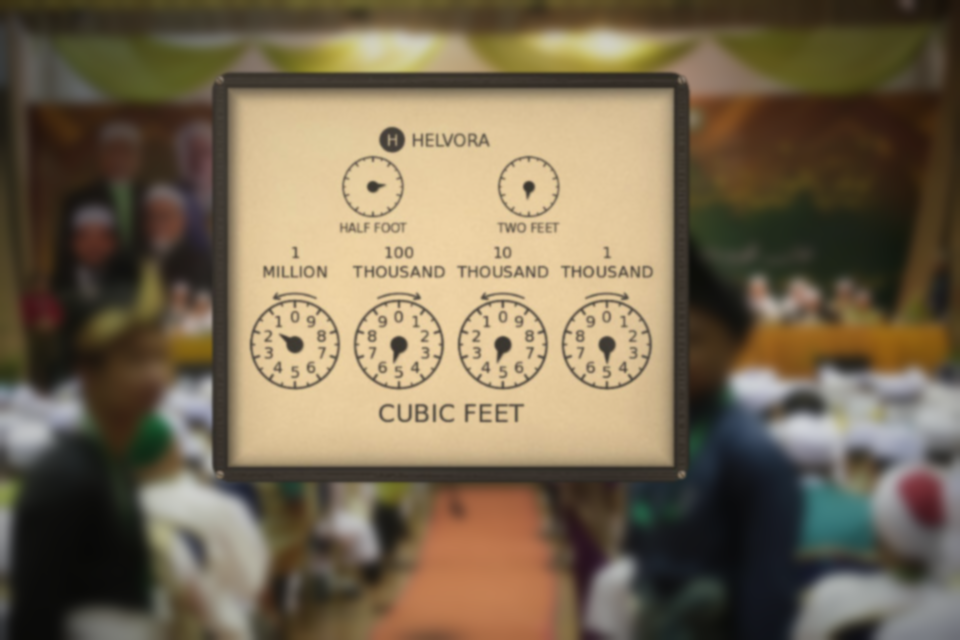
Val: 154500
